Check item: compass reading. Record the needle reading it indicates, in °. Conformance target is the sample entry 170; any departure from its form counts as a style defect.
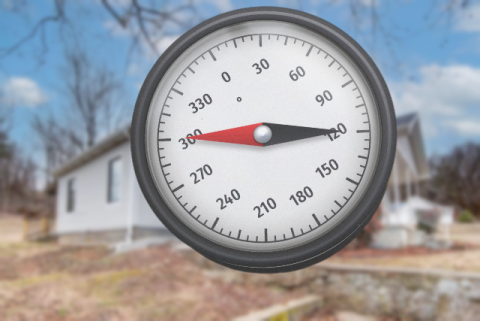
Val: 300
